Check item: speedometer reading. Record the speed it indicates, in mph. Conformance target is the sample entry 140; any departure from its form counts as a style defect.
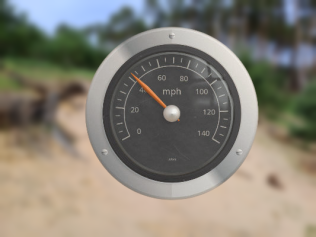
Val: 42.5
